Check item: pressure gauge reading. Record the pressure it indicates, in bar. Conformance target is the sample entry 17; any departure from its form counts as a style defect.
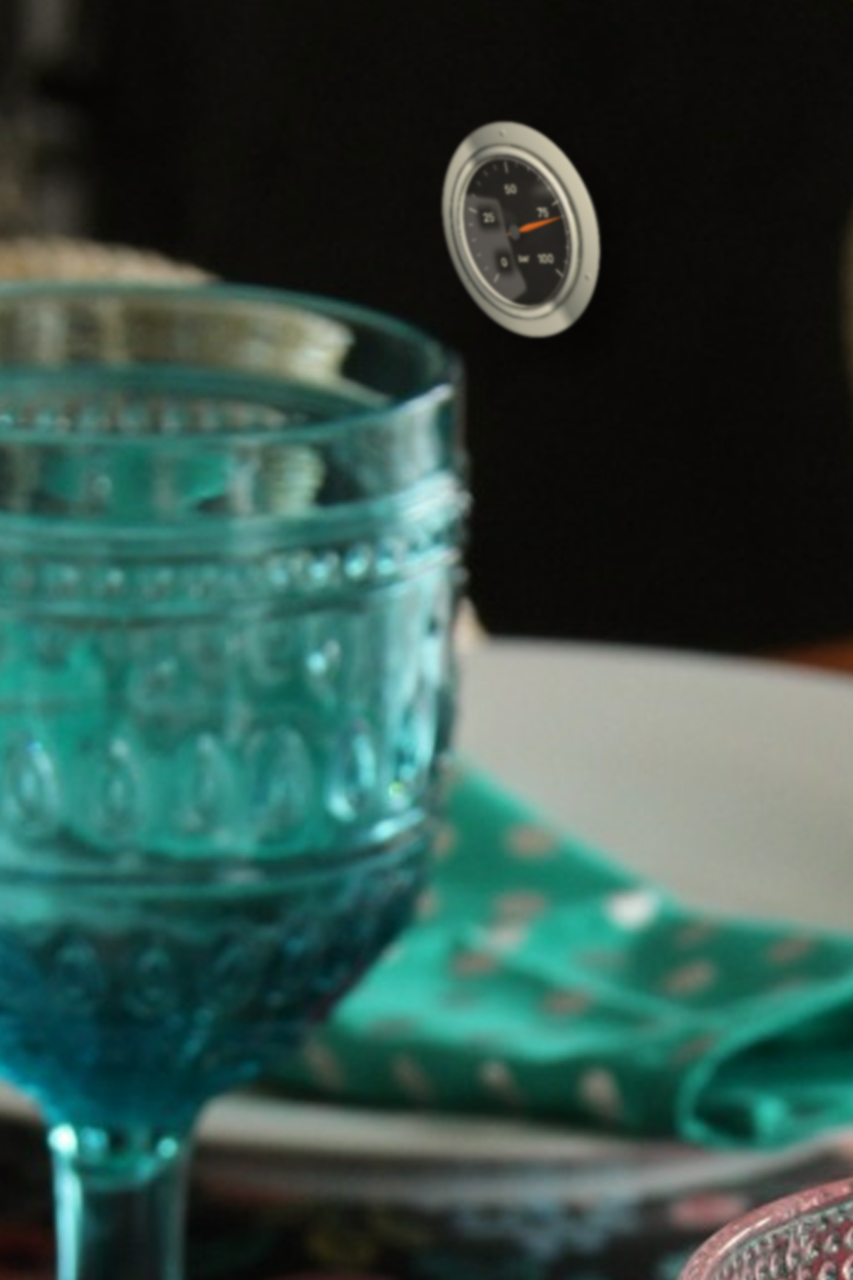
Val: 80
